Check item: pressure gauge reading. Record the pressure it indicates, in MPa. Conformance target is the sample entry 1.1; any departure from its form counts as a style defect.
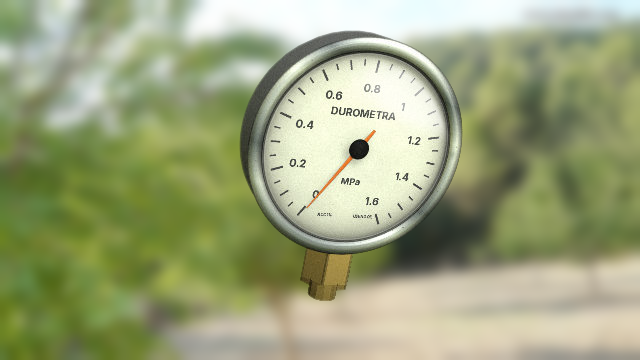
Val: 0
